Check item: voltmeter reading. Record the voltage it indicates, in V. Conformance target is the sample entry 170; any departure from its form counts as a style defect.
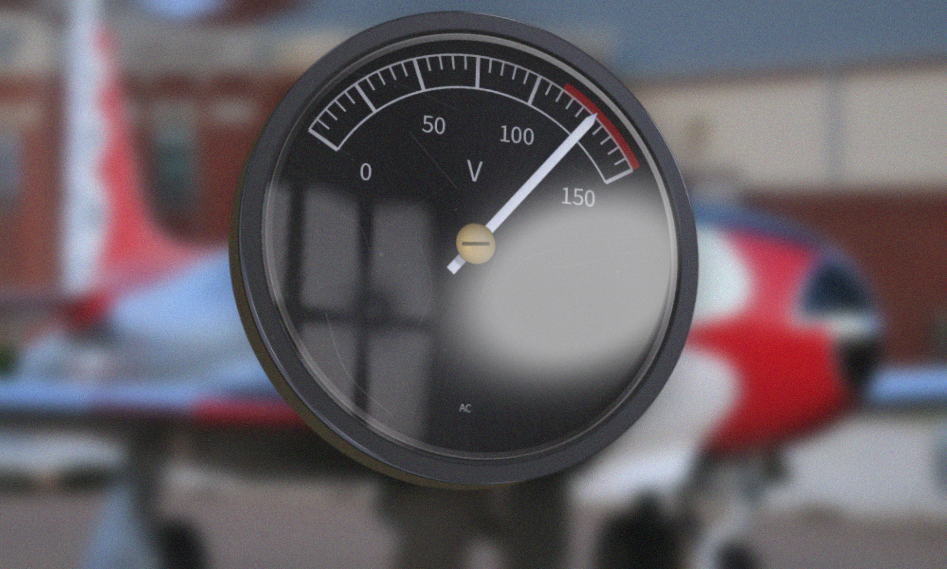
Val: 125
